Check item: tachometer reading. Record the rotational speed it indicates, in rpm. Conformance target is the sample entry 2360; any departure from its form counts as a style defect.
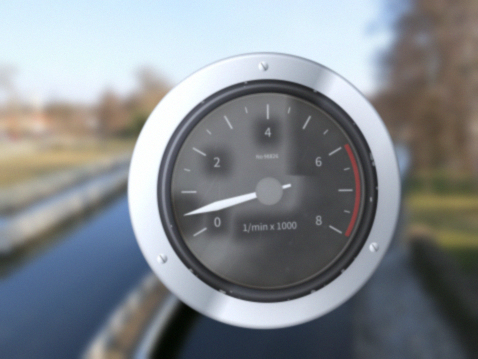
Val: 500
